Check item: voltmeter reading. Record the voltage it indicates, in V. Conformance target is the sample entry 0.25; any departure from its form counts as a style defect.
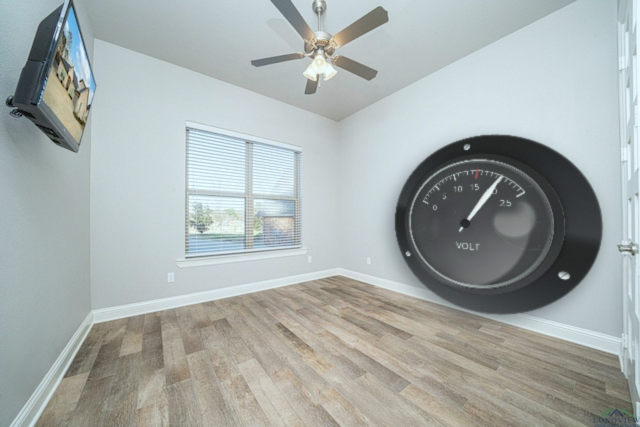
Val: 20
